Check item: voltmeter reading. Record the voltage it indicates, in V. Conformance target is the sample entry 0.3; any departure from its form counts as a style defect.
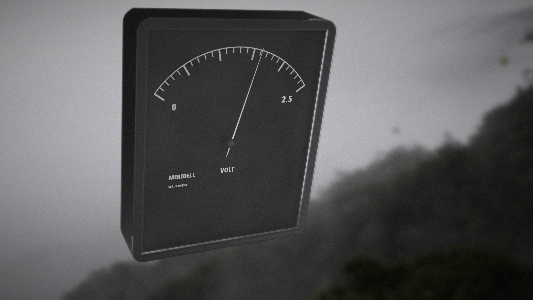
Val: 1.6
